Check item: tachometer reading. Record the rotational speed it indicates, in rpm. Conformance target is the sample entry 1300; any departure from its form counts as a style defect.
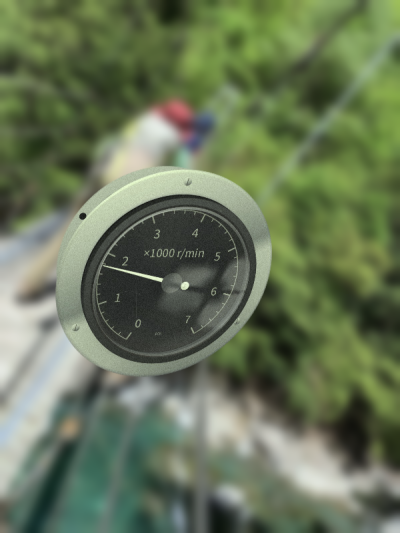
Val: 1800
